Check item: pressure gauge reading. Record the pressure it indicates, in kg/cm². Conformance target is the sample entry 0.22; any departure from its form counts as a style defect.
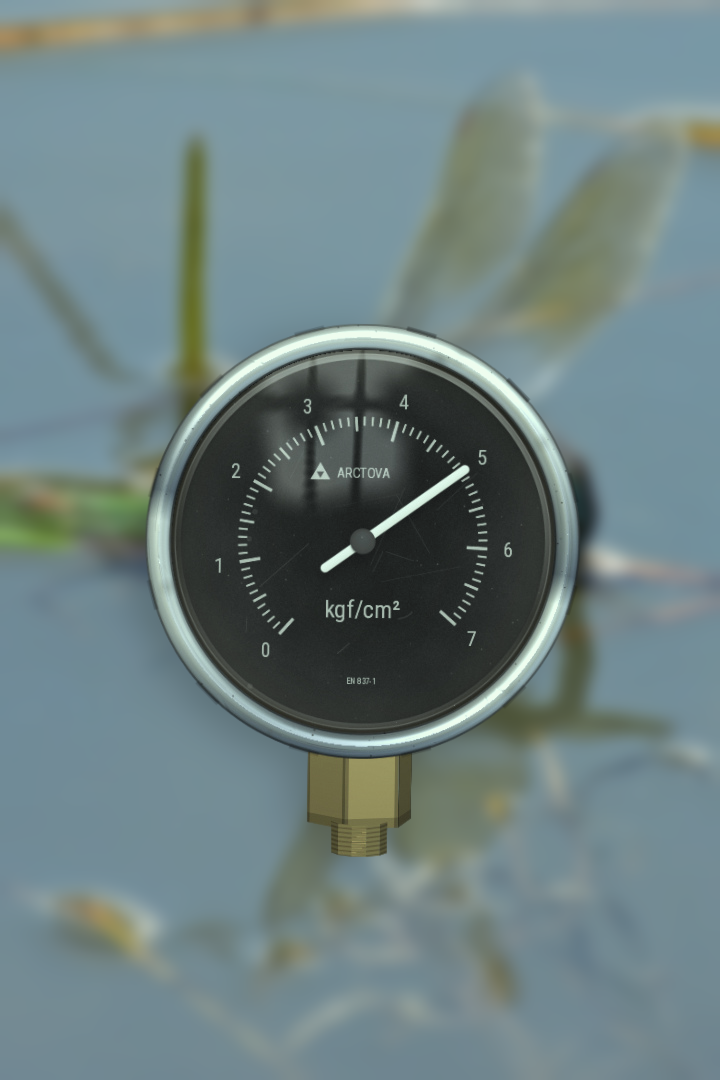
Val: 5
